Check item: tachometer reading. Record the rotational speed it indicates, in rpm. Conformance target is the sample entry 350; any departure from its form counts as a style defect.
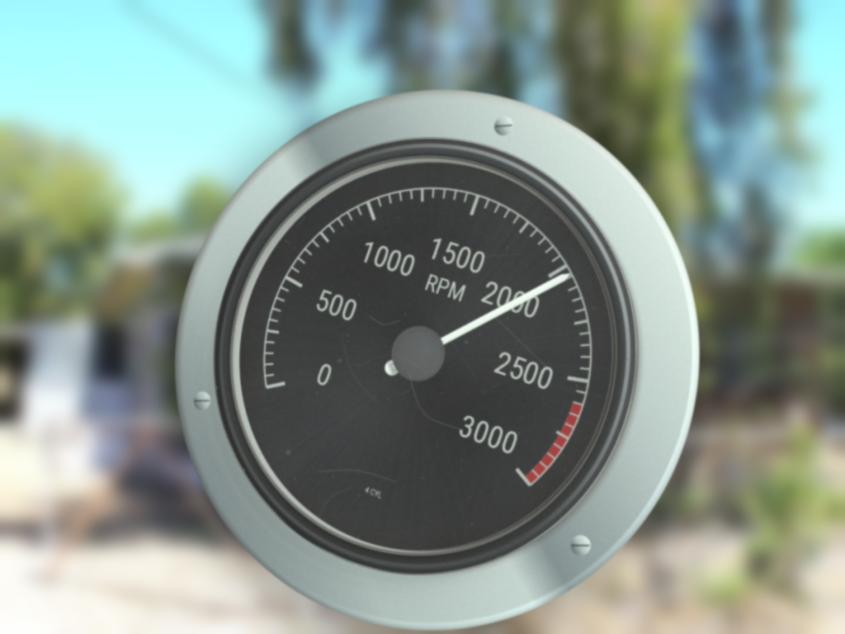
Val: 2050
